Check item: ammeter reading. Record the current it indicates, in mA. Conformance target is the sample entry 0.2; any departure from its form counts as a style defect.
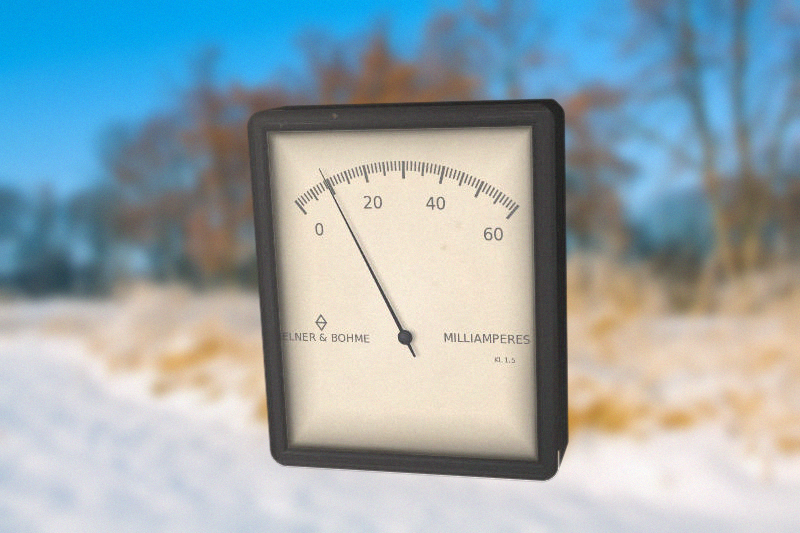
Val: 10
